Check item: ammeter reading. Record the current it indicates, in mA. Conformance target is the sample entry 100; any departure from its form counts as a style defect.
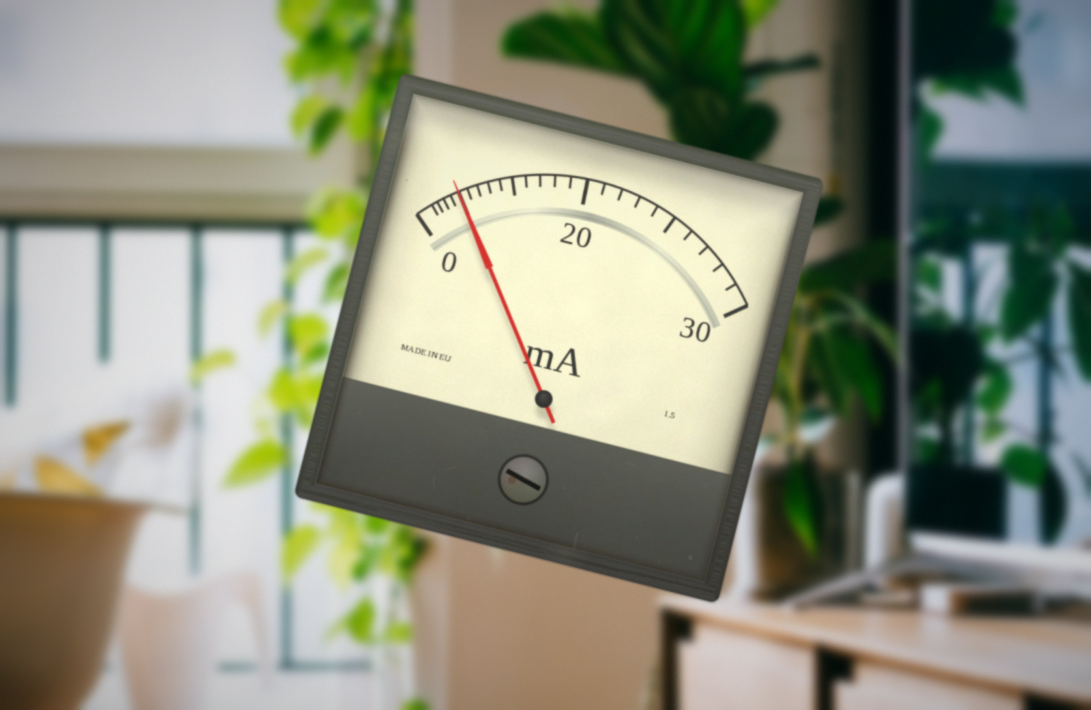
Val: 10
